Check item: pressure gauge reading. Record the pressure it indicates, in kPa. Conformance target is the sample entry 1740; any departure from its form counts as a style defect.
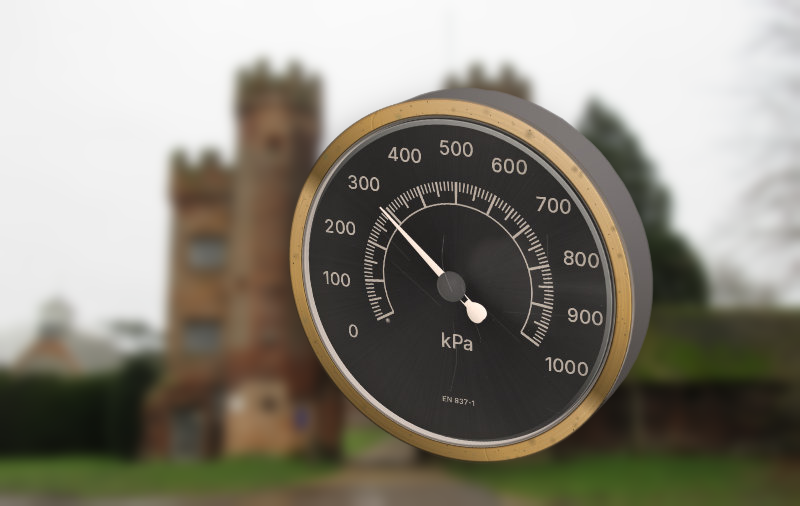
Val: 300
